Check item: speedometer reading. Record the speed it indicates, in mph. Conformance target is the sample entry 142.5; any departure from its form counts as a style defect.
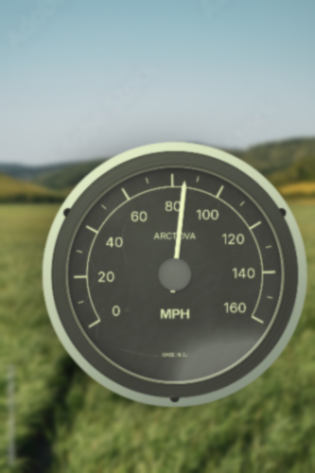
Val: 85
